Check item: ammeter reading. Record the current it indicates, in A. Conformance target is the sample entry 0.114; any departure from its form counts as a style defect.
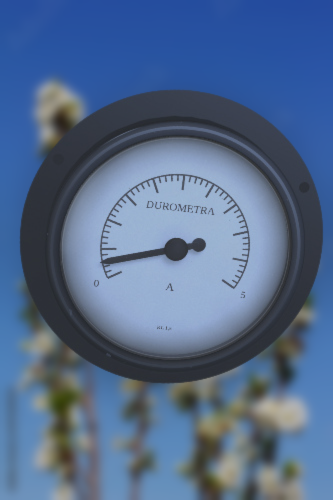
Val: 0.3
